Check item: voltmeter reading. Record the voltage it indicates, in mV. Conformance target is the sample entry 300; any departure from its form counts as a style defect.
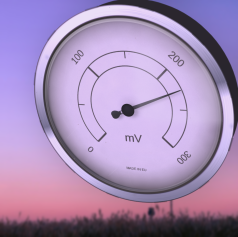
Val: 225
